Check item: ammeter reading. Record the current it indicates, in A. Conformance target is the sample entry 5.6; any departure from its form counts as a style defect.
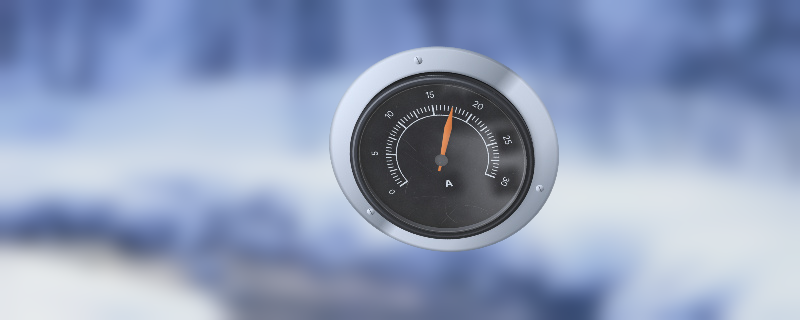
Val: 17.5
